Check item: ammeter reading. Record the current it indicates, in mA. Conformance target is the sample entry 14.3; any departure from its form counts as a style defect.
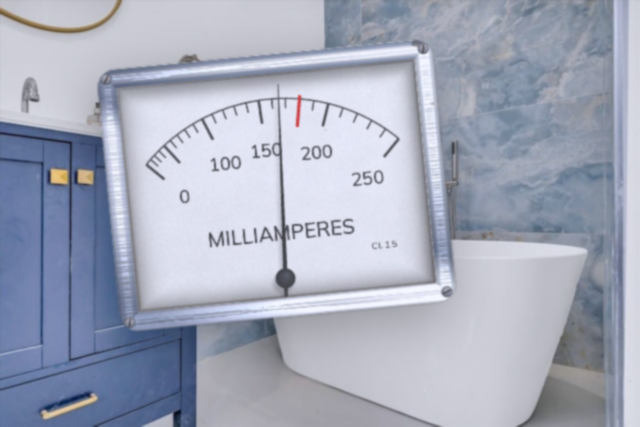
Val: 165
